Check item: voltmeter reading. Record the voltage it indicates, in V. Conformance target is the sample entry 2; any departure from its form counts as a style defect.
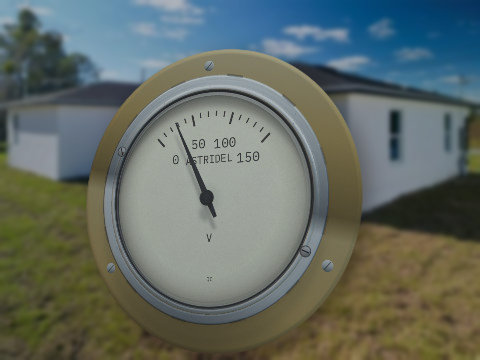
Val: 30
